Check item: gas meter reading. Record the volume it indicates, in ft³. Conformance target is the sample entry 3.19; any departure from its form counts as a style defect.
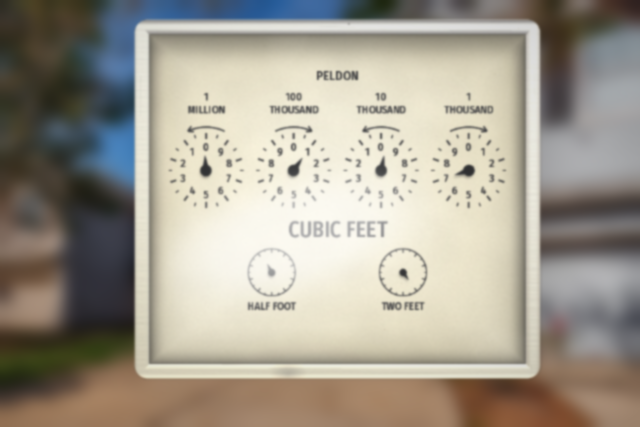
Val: 9700
